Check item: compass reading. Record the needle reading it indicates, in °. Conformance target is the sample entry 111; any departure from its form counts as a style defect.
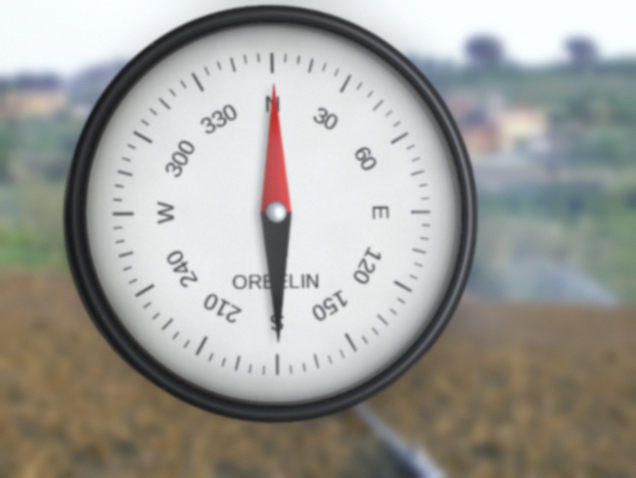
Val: 0
